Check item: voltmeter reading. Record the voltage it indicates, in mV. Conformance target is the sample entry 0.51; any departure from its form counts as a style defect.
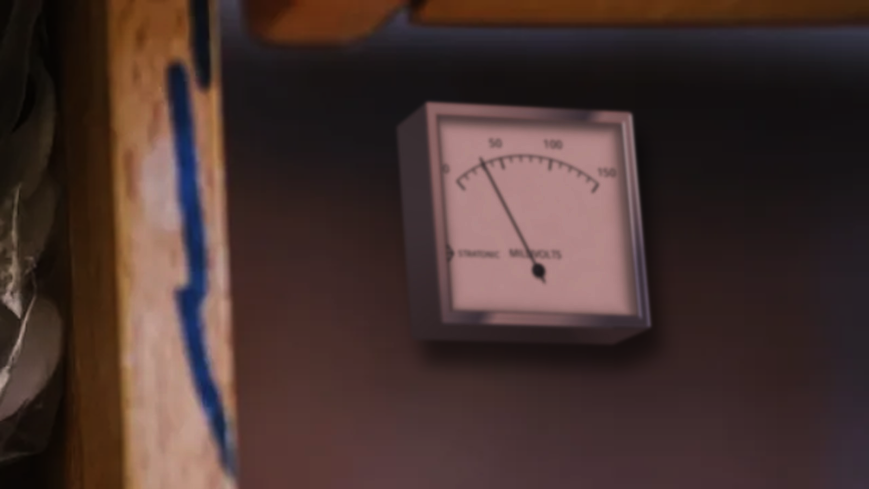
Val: 30
